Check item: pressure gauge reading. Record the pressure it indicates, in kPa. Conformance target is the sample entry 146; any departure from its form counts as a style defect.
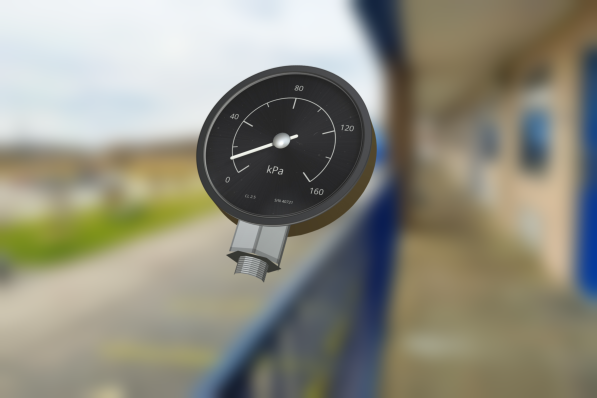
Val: 10
